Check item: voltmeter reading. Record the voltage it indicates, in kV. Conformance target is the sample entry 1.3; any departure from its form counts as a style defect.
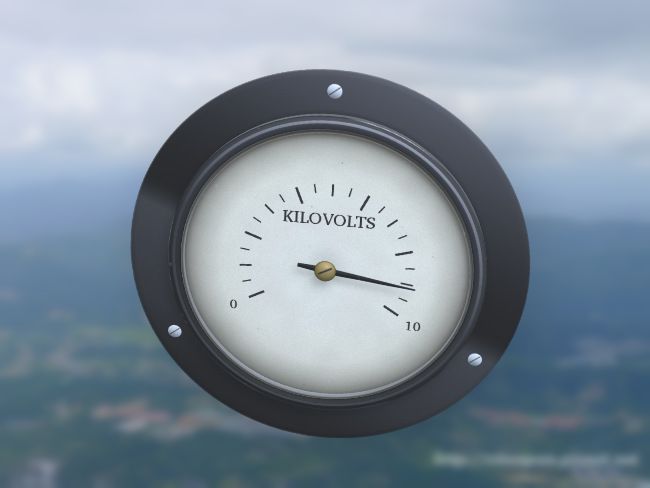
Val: 9
